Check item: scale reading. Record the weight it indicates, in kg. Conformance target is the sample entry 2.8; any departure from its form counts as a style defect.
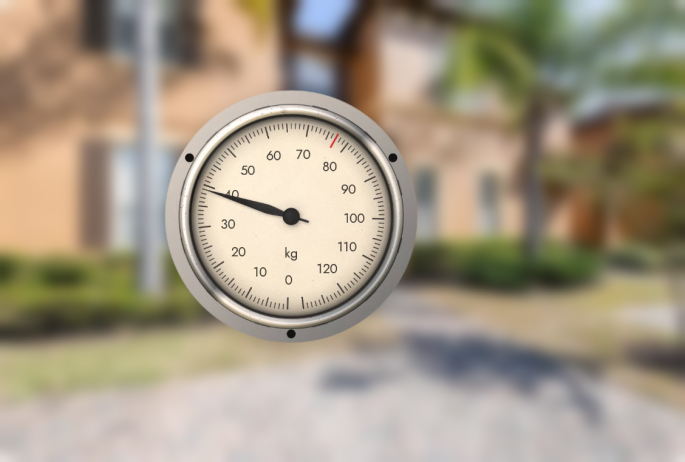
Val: 39
